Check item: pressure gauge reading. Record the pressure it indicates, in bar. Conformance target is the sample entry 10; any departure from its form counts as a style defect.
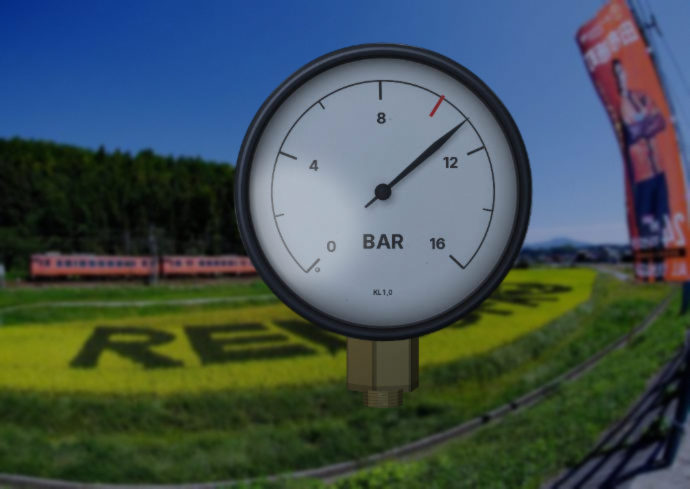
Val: 11
